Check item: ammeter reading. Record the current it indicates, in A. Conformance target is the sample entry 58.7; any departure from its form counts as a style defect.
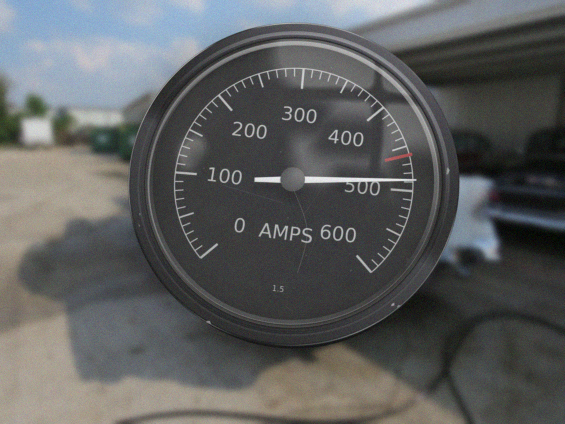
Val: 490
